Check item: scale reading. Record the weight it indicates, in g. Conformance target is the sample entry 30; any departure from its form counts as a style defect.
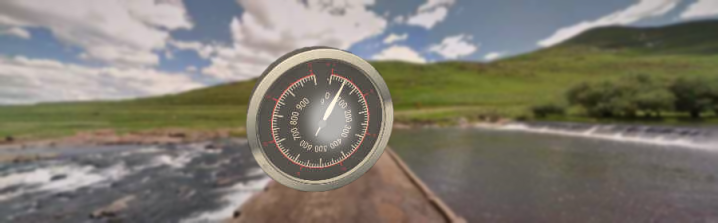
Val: 50
